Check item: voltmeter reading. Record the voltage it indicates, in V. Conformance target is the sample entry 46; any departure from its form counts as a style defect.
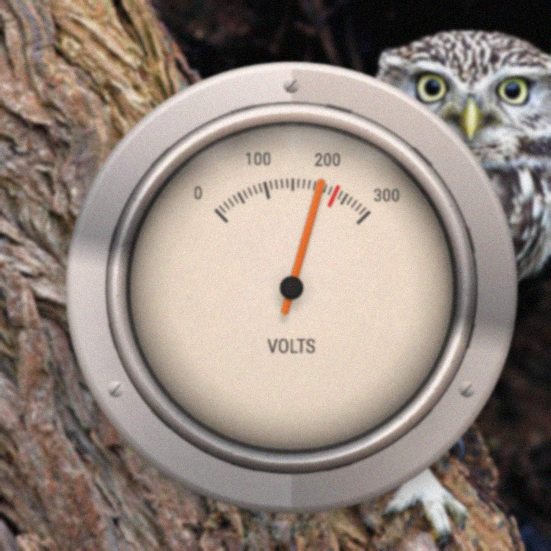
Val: 200
